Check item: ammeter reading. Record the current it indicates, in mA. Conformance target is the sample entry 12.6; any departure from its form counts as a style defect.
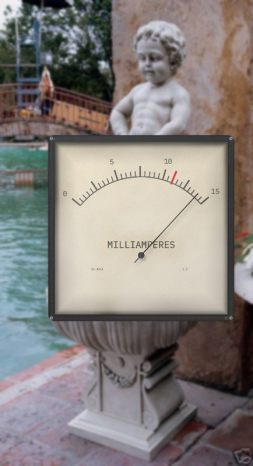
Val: 14
